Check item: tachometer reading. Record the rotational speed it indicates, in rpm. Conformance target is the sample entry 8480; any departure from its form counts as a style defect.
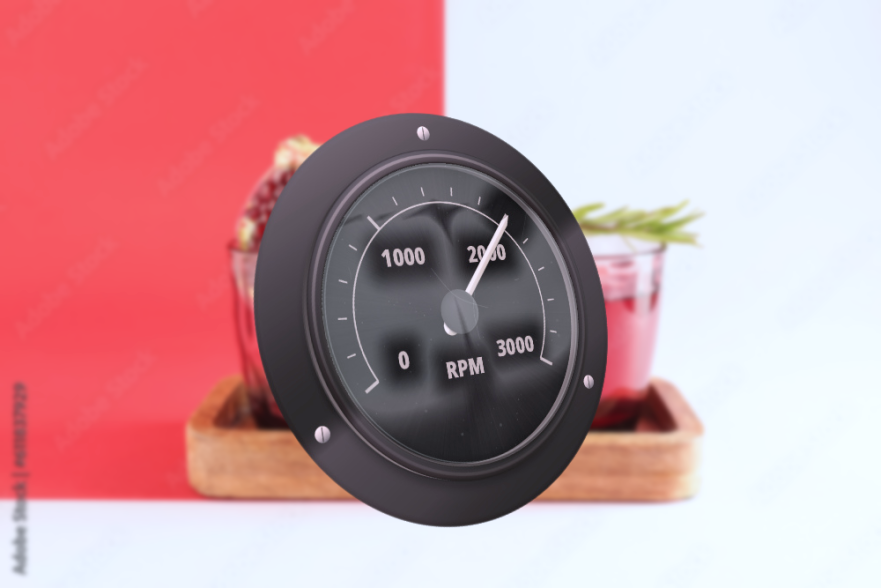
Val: 2000
